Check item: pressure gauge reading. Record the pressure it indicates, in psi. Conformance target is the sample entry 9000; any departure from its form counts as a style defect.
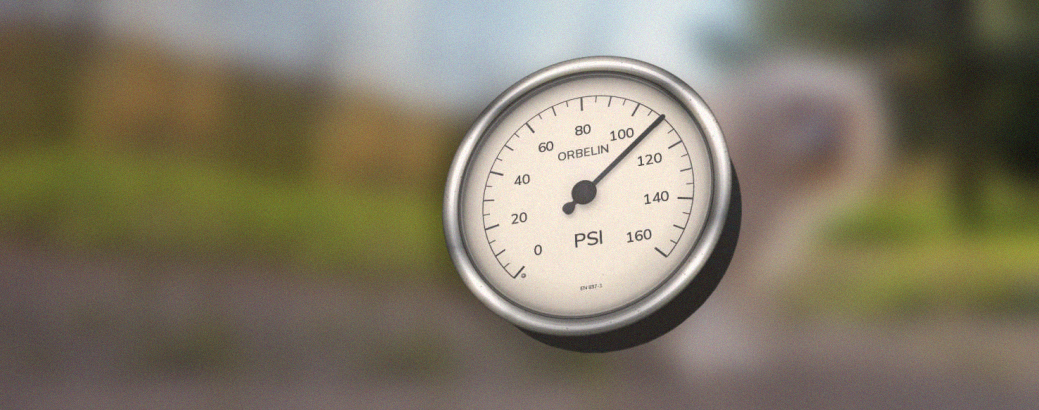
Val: 110
